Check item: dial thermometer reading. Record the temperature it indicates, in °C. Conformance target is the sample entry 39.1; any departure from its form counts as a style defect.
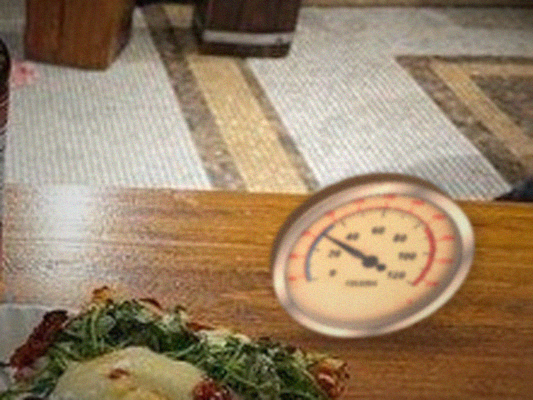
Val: 30
